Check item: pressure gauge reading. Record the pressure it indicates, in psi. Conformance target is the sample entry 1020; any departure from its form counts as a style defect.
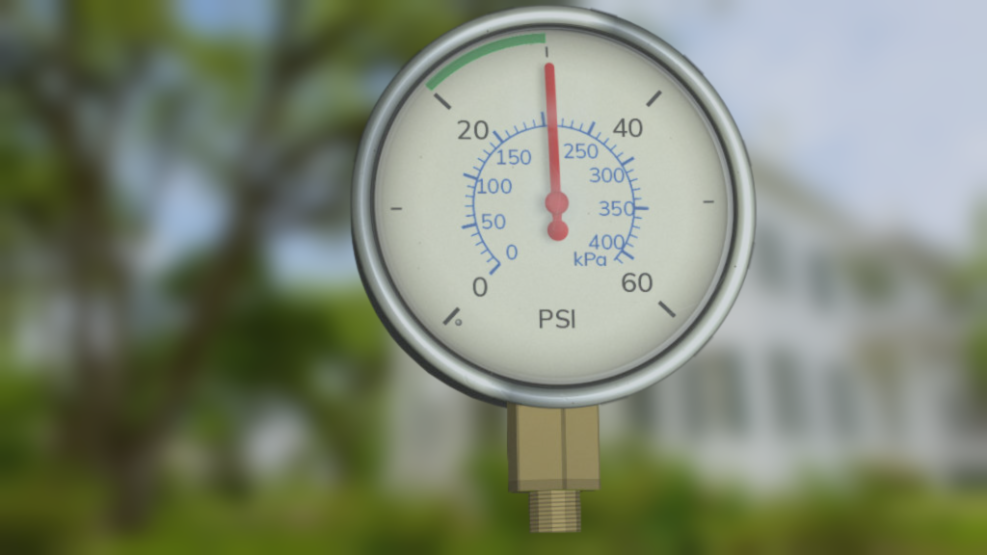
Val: 30
